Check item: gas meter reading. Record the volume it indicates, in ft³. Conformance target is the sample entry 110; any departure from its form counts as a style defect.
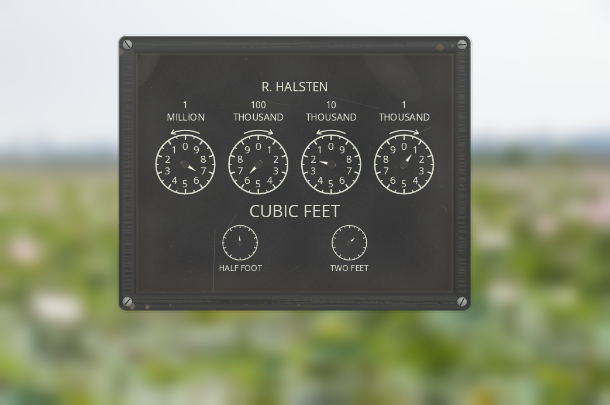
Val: 662100
